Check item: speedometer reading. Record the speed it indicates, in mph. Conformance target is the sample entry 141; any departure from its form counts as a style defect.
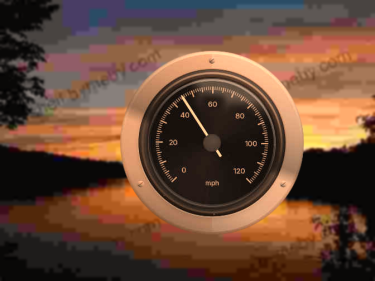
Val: 45
